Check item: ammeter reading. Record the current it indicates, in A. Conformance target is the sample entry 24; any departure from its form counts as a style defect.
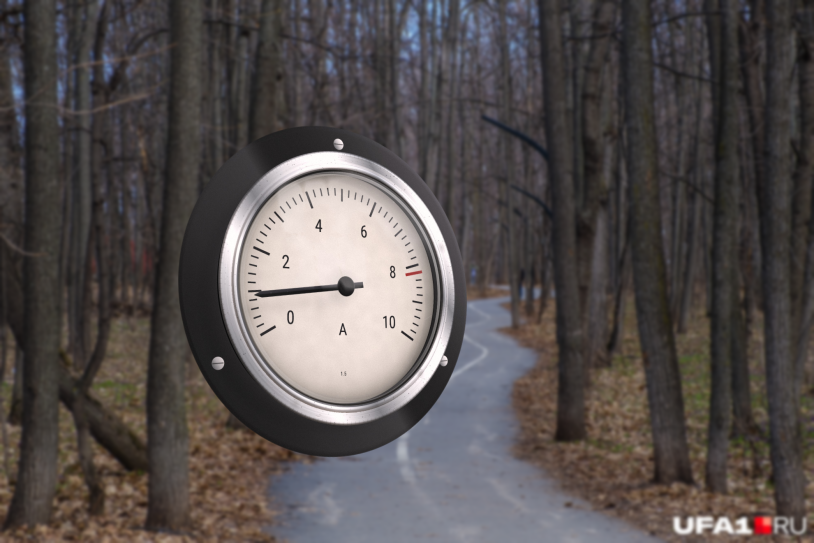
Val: 0.9
